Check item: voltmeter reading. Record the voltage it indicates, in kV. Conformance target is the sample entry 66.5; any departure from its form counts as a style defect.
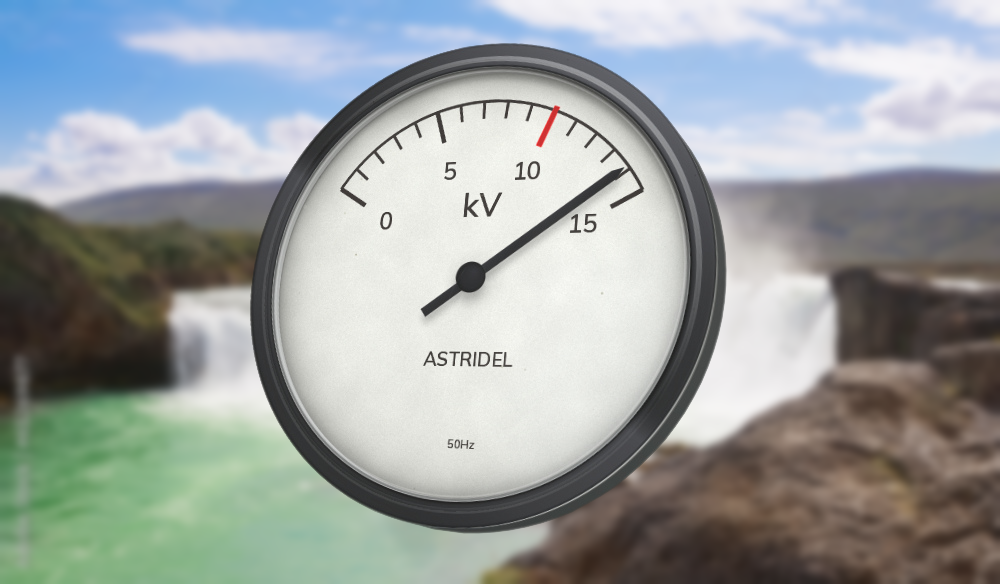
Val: 14
